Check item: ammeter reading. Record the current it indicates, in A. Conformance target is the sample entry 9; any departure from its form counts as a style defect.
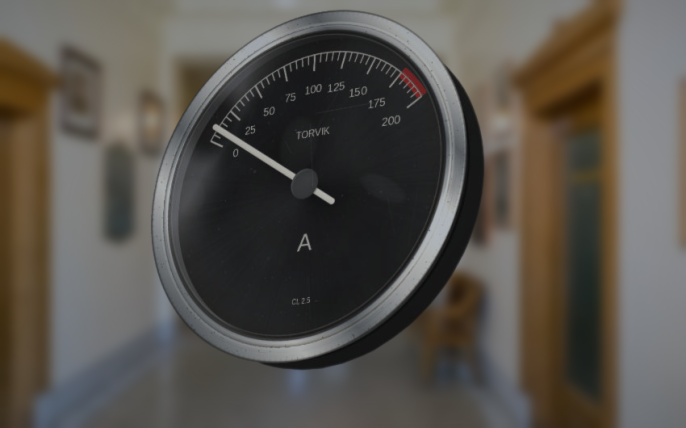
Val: 10
